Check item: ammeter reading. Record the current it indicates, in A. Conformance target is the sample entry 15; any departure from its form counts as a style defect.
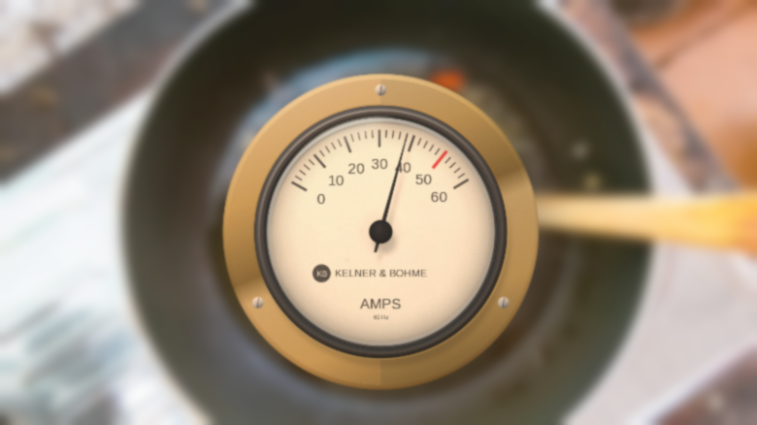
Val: 38
